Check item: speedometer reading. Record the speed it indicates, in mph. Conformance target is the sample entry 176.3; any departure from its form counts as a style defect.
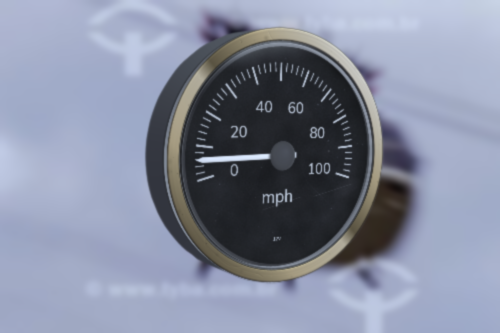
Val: 6
